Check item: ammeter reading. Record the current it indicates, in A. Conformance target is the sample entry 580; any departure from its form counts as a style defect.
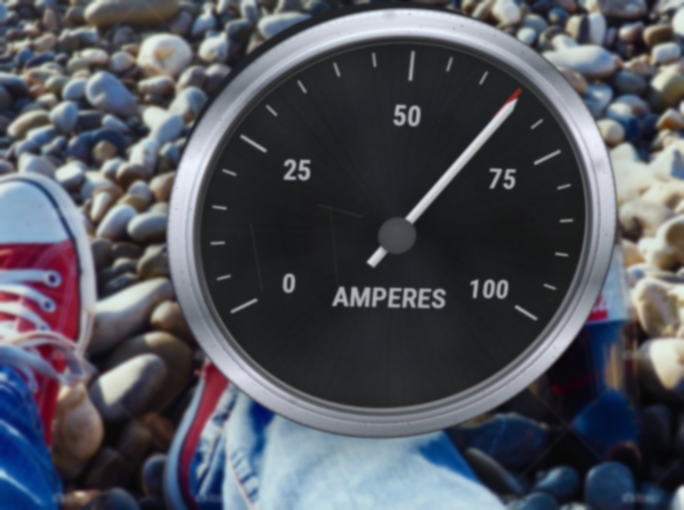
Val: 65
